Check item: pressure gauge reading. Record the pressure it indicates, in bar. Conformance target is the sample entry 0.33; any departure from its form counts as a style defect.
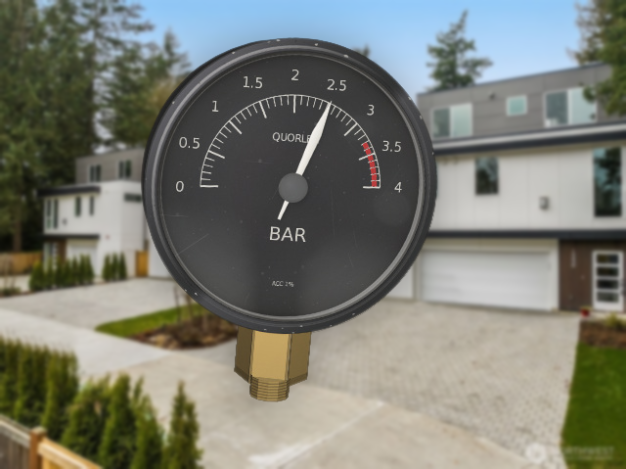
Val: 2.5
